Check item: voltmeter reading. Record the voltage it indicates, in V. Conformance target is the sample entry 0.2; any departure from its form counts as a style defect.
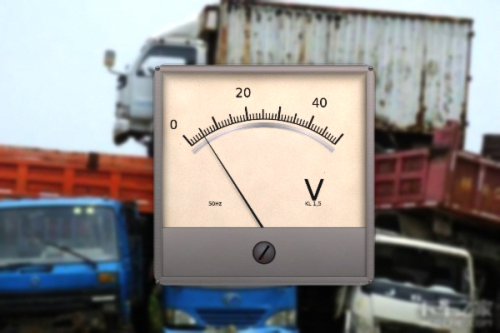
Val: 5
